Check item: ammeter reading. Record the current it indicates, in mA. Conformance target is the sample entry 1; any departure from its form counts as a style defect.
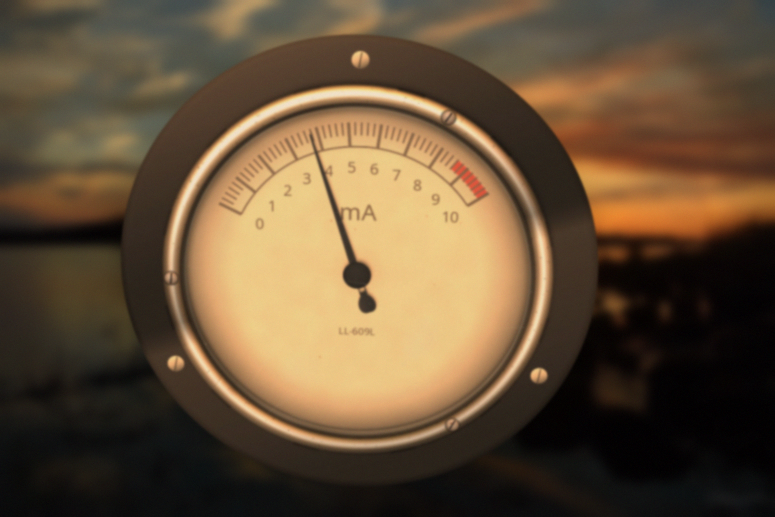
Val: 3.8
